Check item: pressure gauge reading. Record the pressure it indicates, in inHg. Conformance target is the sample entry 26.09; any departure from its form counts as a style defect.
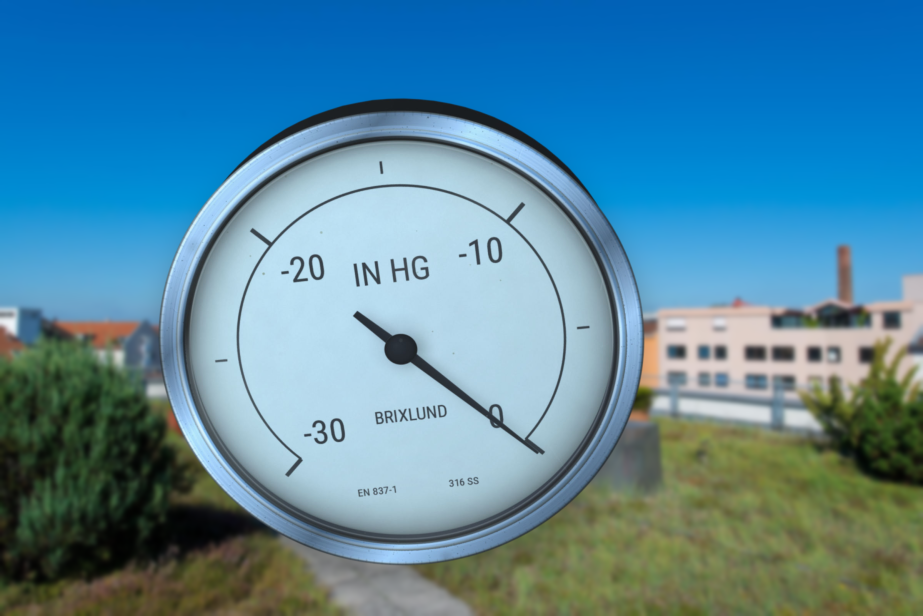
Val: 0
